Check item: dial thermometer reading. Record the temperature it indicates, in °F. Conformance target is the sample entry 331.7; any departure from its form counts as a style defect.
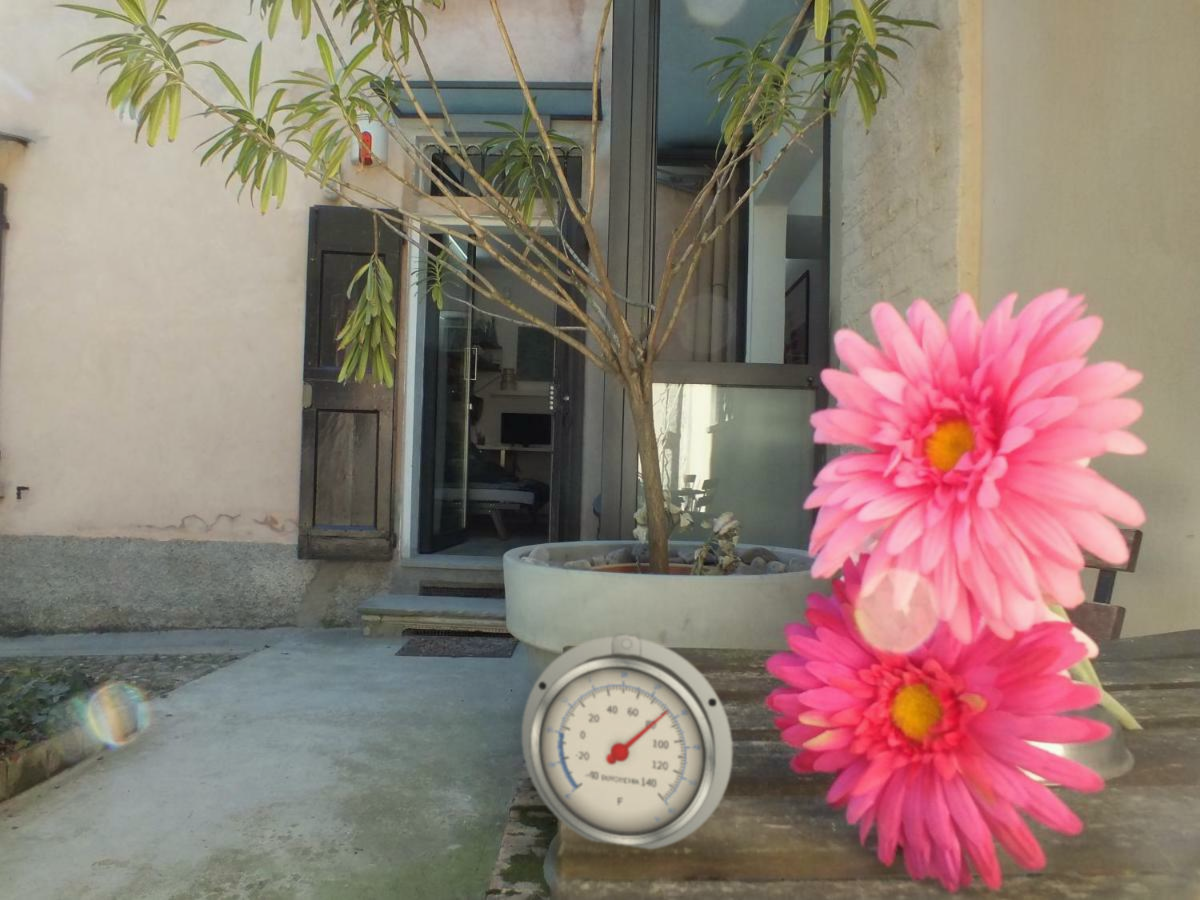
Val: 80
